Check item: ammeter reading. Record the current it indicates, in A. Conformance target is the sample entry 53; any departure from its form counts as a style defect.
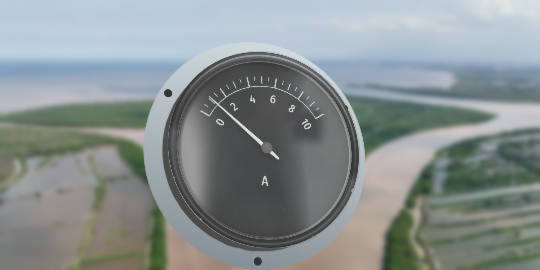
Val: 1
